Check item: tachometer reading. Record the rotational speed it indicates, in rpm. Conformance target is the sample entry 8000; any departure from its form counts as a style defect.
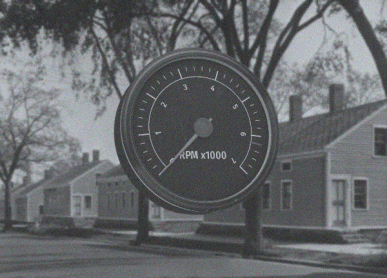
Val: 0
